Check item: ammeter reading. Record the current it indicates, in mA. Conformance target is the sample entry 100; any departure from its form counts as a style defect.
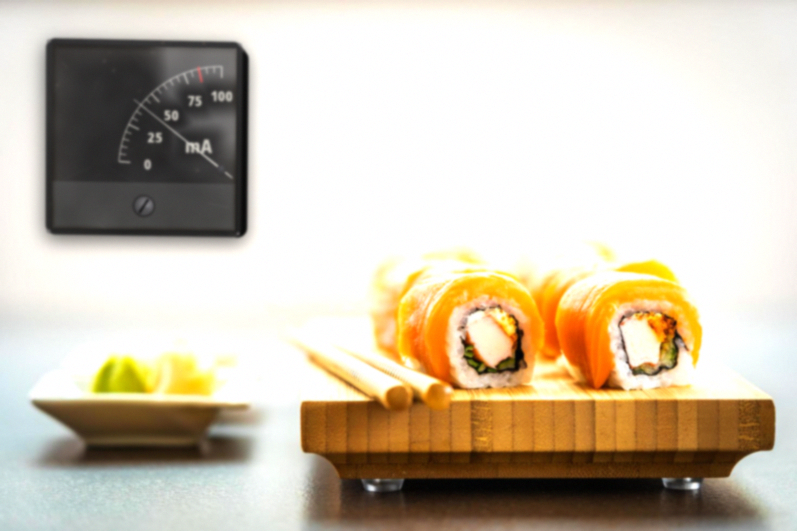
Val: 40
